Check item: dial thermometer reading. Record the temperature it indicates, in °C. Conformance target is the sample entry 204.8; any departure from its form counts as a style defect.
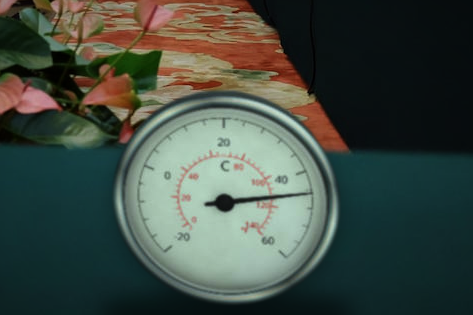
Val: 44
